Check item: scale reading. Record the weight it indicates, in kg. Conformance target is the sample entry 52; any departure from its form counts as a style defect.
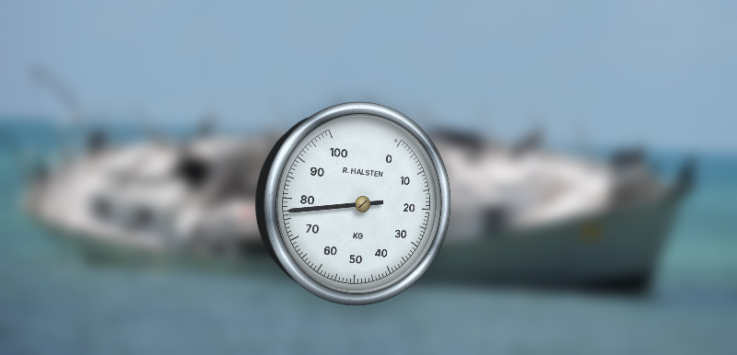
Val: 77
